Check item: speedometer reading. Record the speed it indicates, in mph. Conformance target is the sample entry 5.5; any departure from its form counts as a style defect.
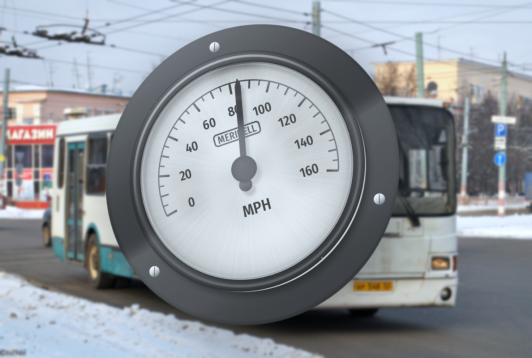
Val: 85
